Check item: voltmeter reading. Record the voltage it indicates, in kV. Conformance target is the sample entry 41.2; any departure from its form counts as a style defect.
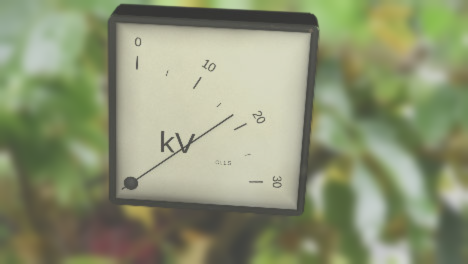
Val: 17.5
